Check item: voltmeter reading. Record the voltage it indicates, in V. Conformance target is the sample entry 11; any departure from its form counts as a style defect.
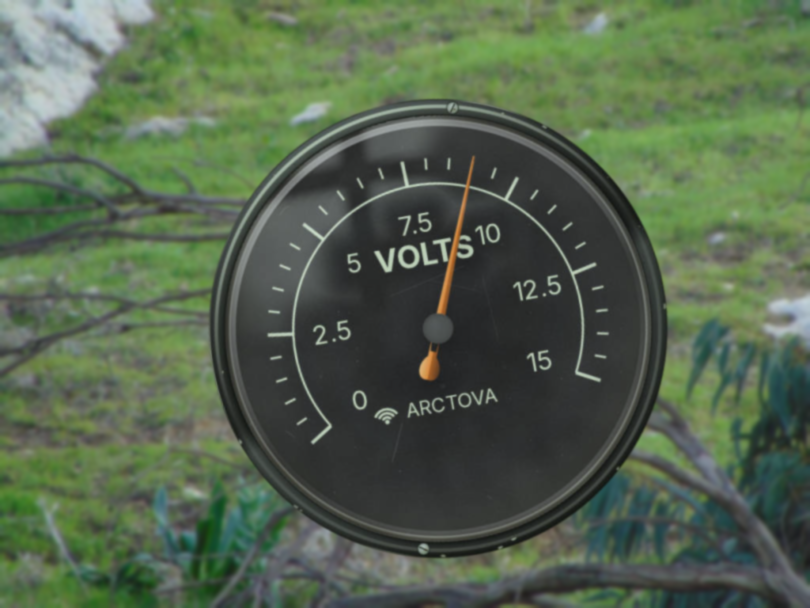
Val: 9
